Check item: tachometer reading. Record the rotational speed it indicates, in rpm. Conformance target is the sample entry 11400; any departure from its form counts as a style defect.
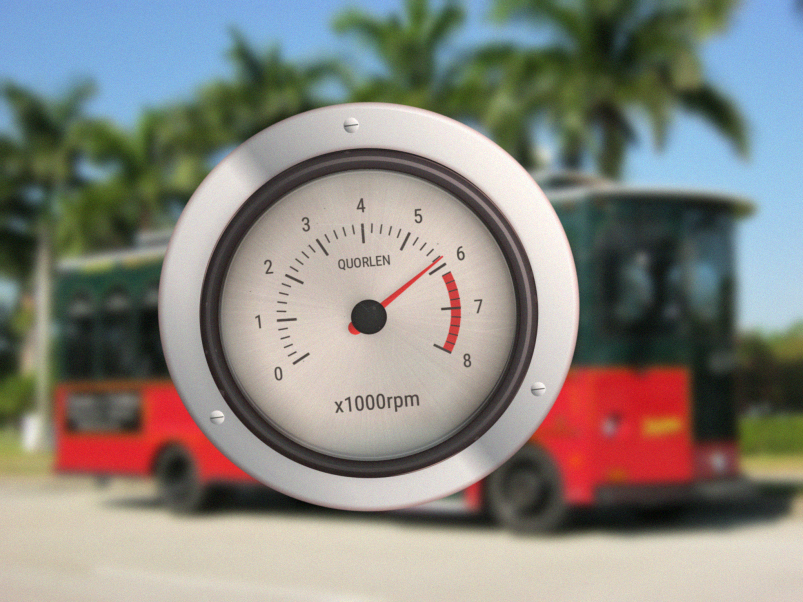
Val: 5800
